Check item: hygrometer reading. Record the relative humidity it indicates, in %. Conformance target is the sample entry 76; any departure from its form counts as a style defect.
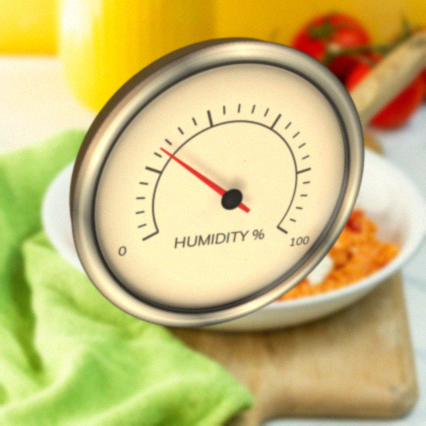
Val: 26
